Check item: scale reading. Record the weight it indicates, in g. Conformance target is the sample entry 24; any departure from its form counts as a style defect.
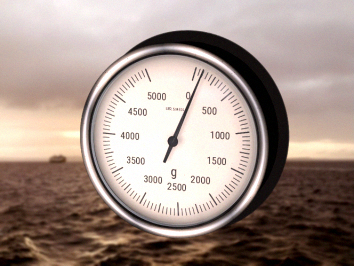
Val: 100
